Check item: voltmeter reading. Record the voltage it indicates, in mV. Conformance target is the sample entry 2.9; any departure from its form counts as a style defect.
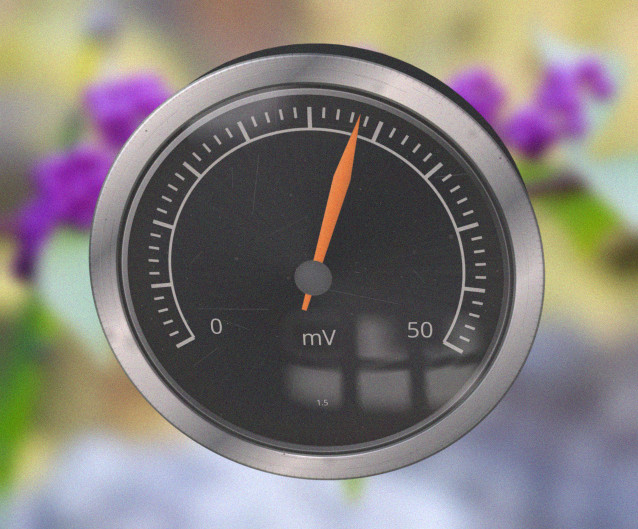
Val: 28.5
